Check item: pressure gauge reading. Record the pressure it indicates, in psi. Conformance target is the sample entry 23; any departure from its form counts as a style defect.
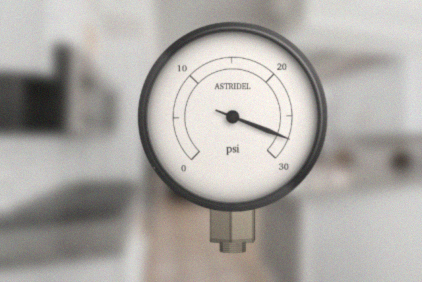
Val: 27.5
